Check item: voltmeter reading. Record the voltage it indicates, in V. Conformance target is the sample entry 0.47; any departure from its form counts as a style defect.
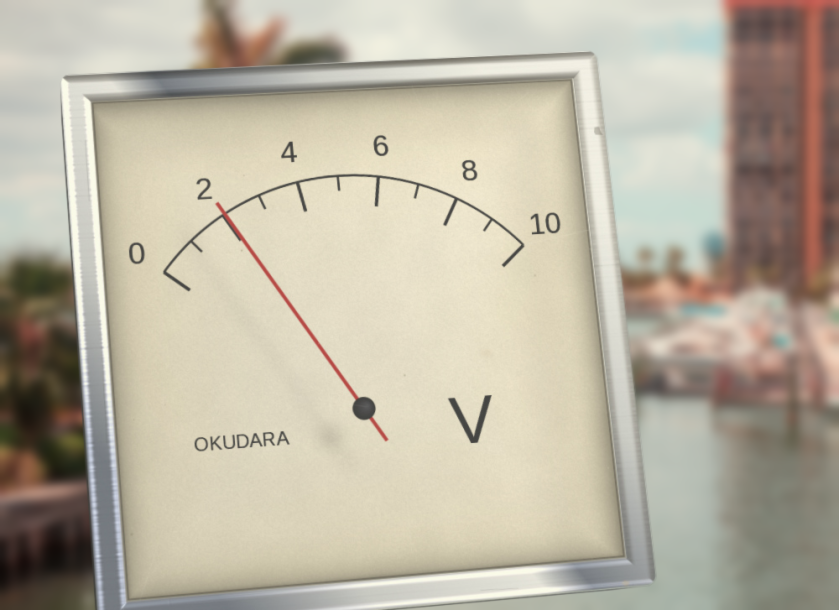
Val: 2
